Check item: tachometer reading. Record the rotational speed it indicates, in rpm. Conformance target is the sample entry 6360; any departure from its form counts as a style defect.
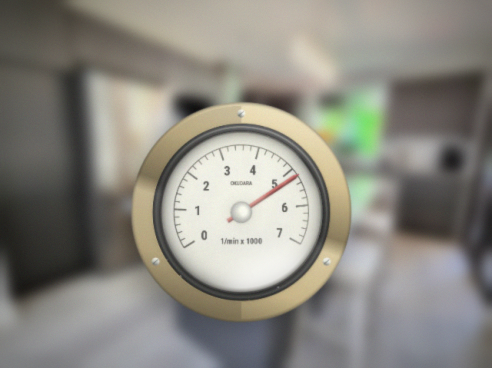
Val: 5200
